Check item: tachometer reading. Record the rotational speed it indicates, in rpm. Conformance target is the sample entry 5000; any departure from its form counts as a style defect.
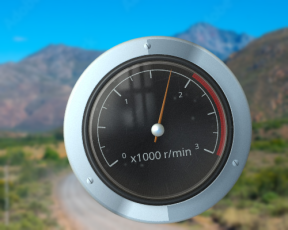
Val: 1750
